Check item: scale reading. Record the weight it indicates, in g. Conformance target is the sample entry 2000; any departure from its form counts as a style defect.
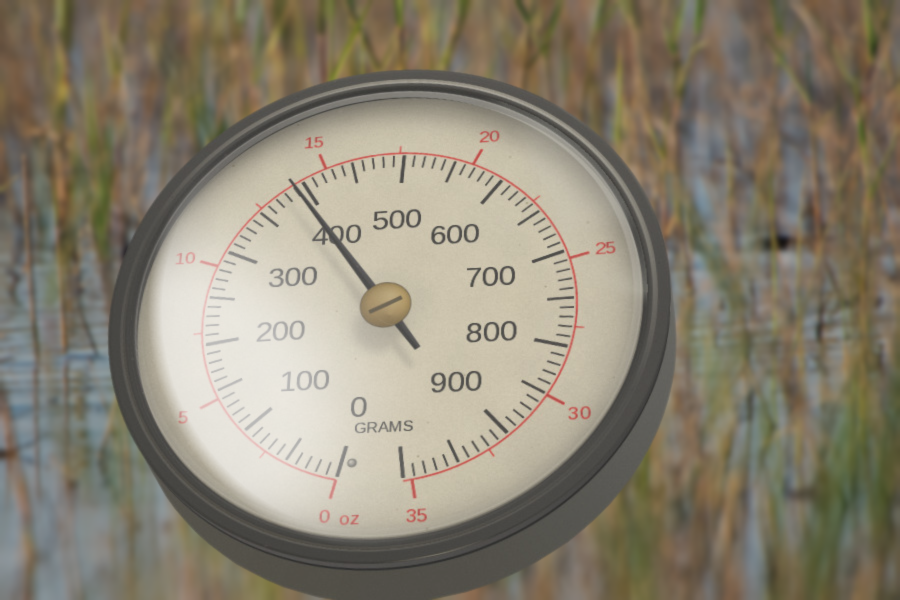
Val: 390
